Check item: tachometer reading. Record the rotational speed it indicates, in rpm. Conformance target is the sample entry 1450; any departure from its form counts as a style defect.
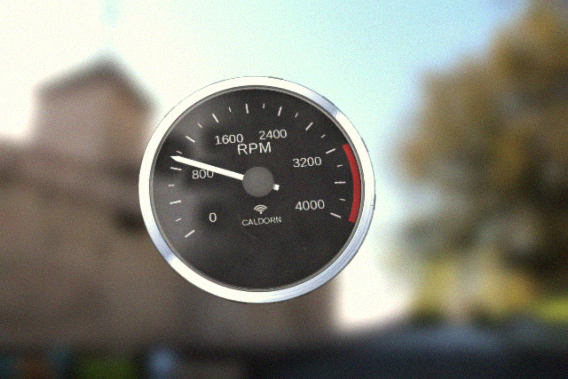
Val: 900
